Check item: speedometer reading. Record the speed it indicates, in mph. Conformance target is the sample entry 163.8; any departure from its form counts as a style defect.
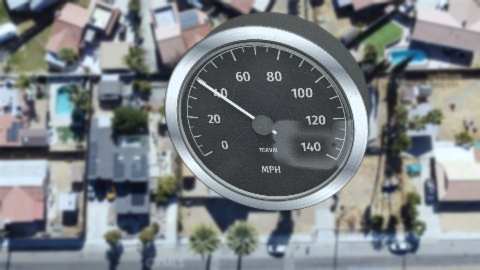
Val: 40
